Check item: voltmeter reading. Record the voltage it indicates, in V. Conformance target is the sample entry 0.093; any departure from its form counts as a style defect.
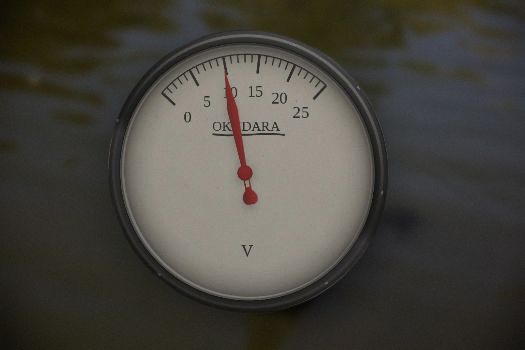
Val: 10
